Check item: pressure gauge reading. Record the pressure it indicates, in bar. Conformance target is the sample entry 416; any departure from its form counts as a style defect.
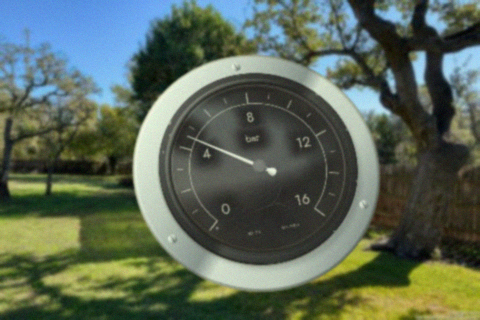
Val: 4.5
